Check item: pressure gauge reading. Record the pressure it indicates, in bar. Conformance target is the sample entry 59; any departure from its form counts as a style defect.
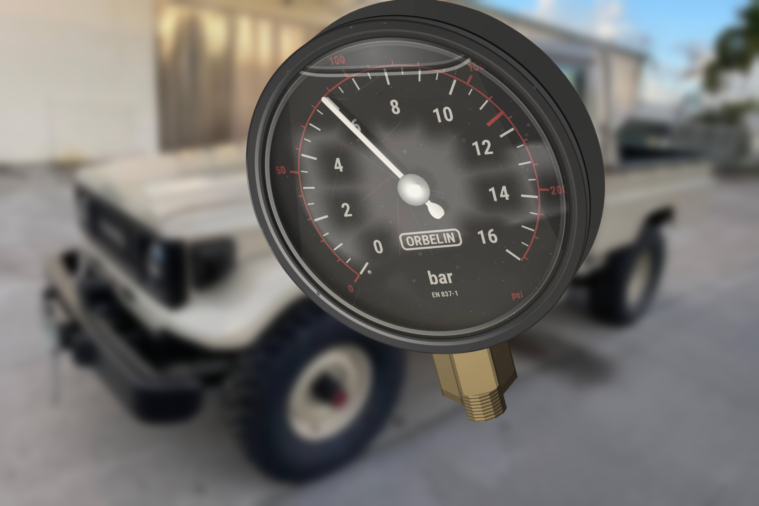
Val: 6
